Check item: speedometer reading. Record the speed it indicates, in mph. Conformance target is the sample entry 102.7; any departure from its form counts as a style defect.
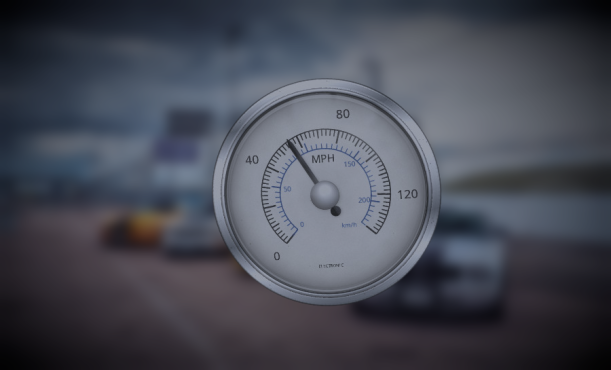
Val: 56
